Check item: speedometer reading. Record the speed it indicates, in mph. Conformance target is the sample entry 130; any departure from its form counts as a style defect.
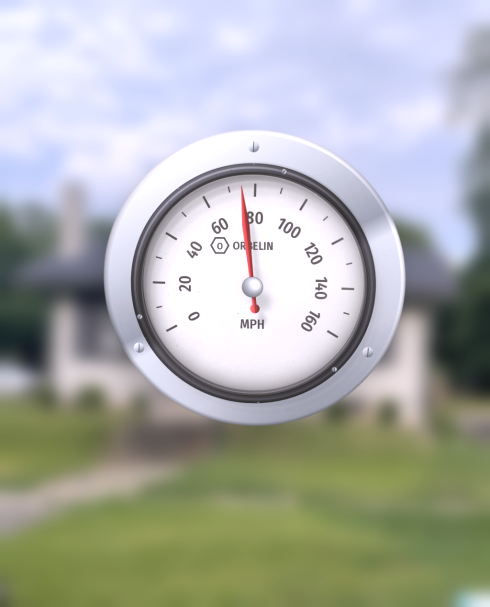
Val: 75
